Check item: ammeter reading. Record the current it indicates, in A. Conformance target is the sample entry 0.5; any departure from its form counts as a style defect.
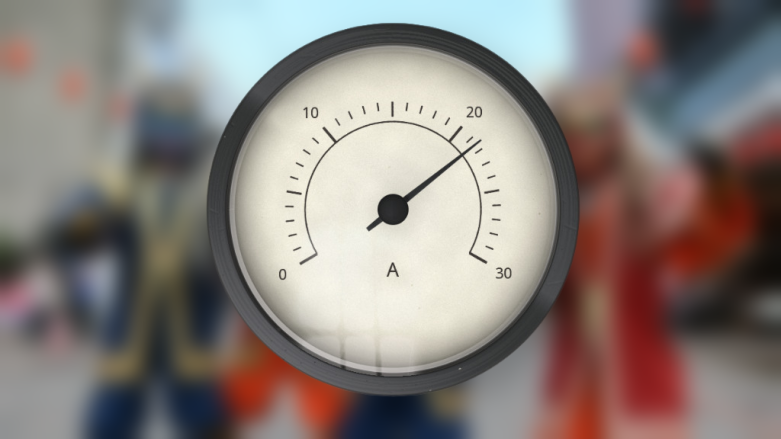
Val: 21.5
